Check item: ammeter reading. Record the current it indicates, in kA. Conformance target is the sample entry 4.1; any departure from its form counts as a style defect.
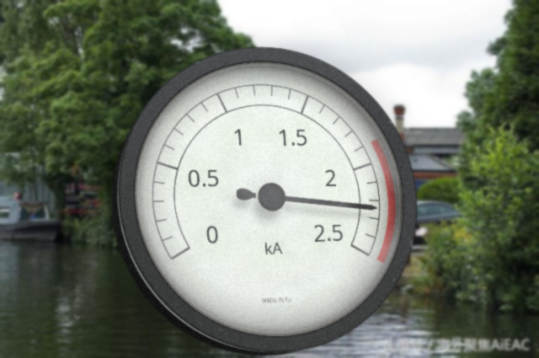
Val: 2.25
